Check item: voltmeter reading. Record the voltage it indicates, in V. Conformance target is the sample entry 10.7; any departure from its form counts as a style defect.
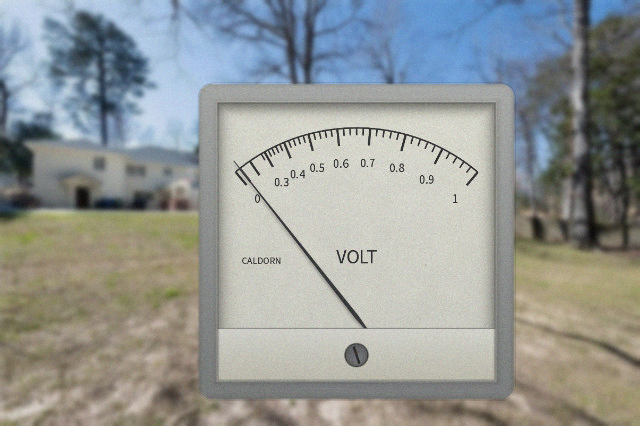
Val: 0.1
